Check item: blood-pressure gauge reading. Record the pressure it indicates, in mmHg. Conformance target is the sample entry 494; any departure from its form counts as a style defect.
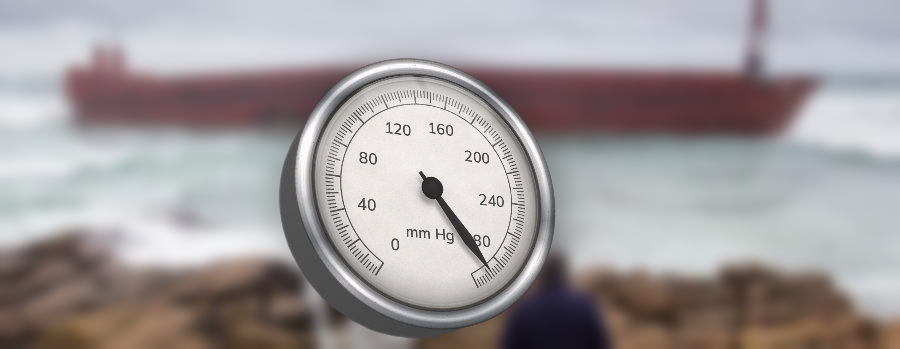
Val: 290
